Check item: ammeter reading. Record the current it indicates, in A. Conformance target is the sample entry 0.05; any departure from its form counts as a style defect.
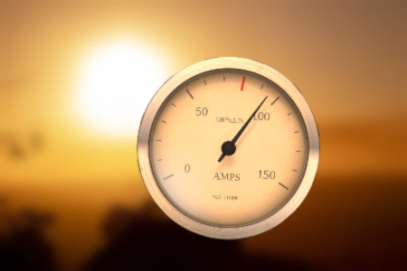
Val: 95
